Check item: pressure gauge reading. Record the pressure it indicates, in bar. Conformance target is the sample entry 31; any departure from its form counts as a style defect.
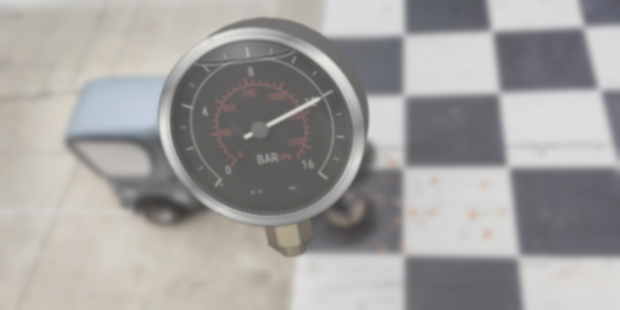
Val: 12
